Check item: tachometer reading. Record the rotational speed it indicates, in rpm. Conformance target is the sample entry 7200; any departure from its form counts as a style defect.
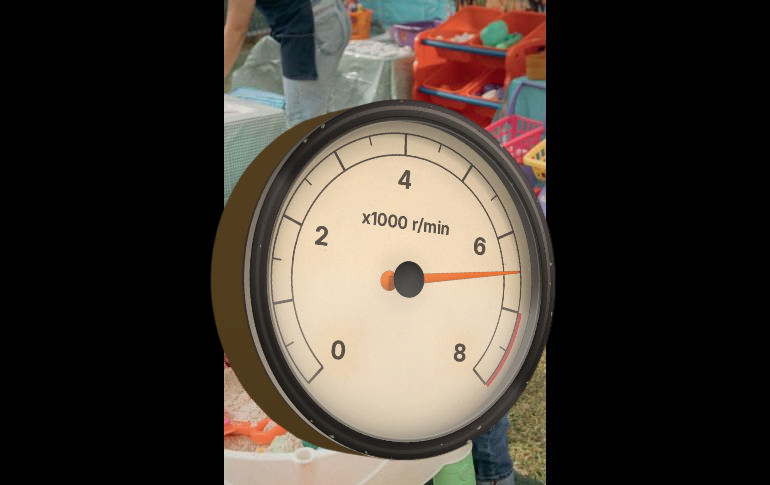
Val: 6500
